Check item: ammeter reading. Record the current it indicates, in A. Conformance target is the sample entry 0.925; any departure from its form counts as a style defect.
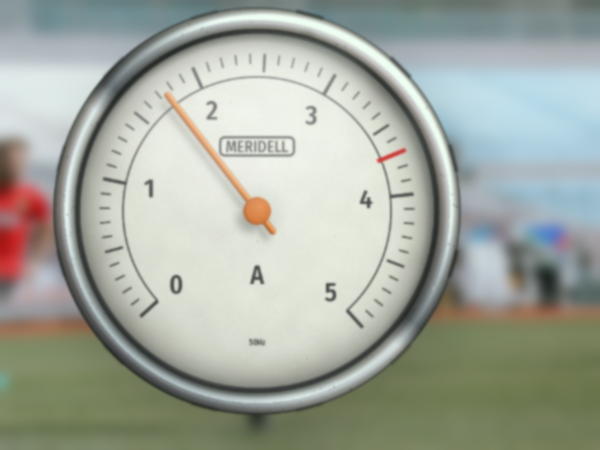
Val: 1.75
